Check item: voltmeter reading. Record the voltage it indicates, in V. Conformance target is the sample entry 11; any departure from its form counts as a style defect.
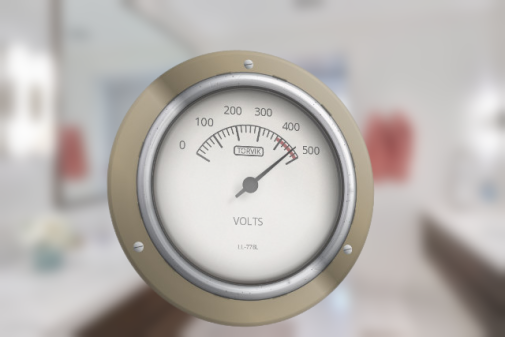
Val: 460
